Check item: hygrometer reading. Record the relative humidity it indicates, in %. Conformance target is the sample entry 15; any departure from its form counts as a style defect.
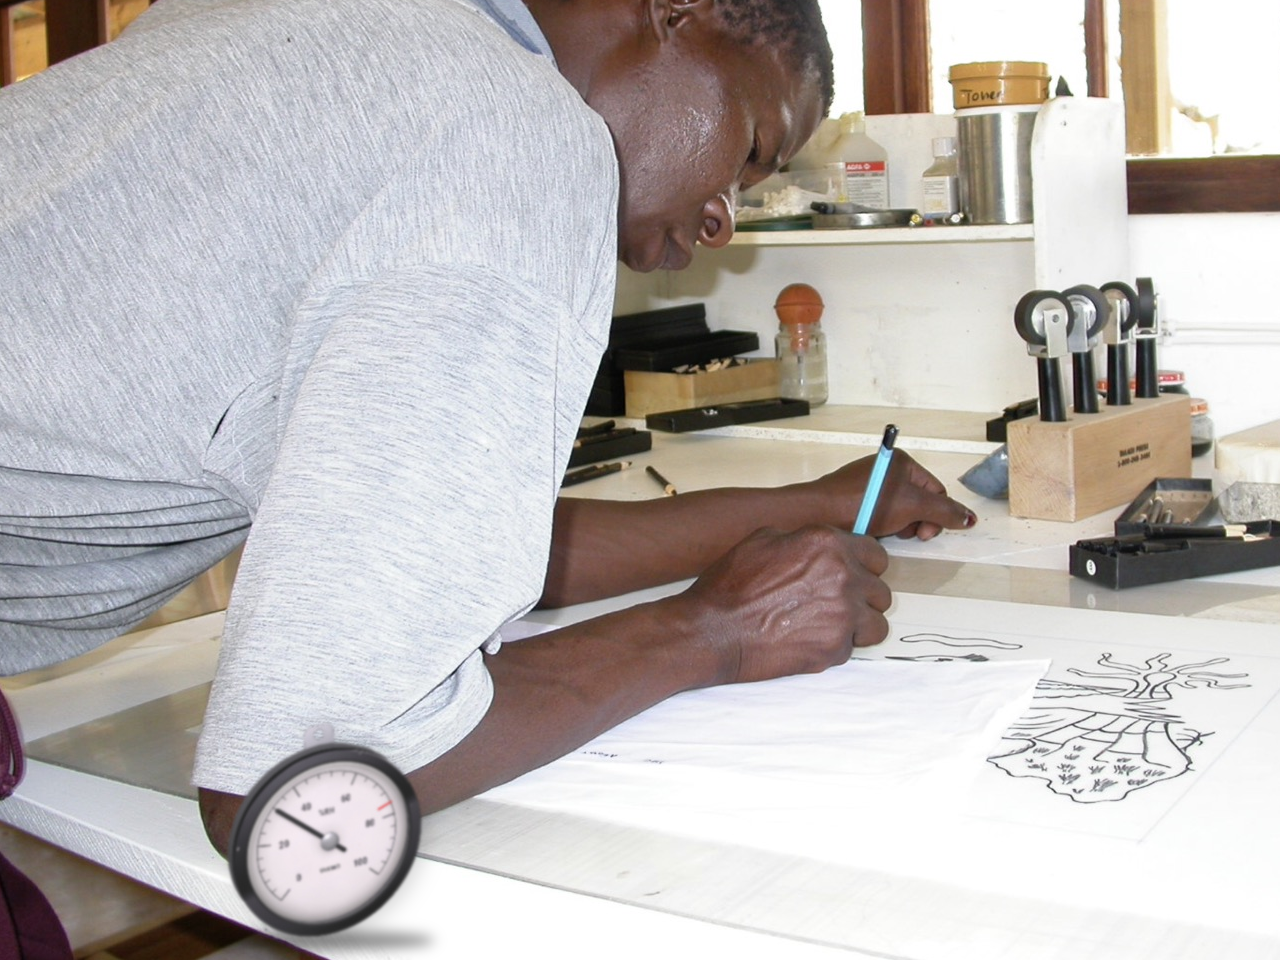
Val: 32
